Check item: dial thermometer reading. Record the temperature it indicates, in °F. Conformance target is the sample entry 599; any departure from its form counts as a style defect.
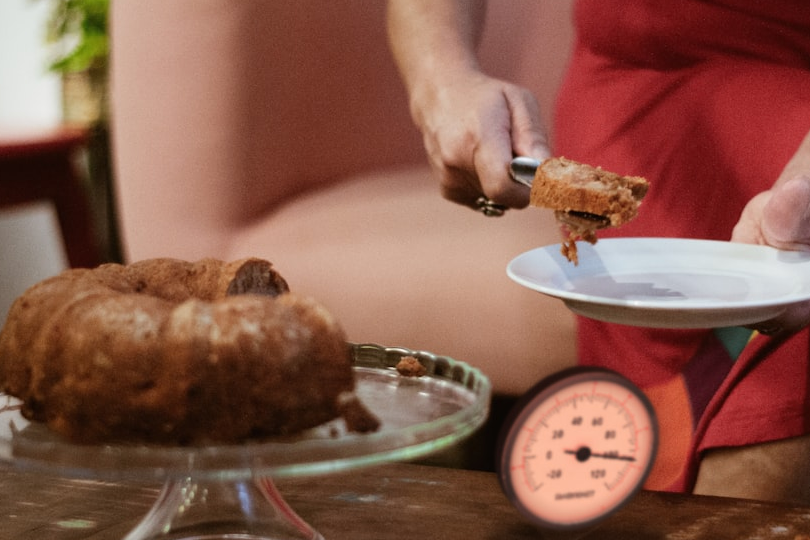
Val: 100
